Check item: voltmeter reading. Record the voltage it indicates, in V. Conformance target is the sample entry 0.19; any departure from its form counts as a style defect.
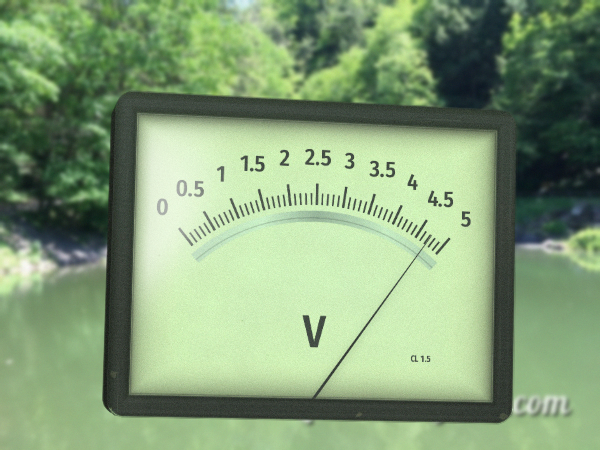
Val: 4.7
